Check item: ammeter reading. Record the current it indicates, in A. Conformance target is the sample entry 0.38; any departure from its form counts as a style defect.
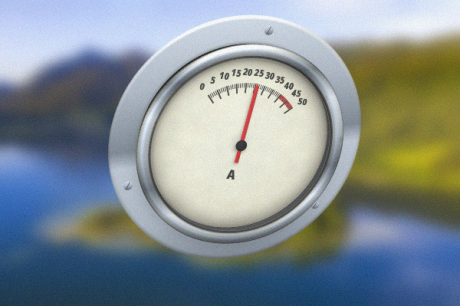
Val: 25
